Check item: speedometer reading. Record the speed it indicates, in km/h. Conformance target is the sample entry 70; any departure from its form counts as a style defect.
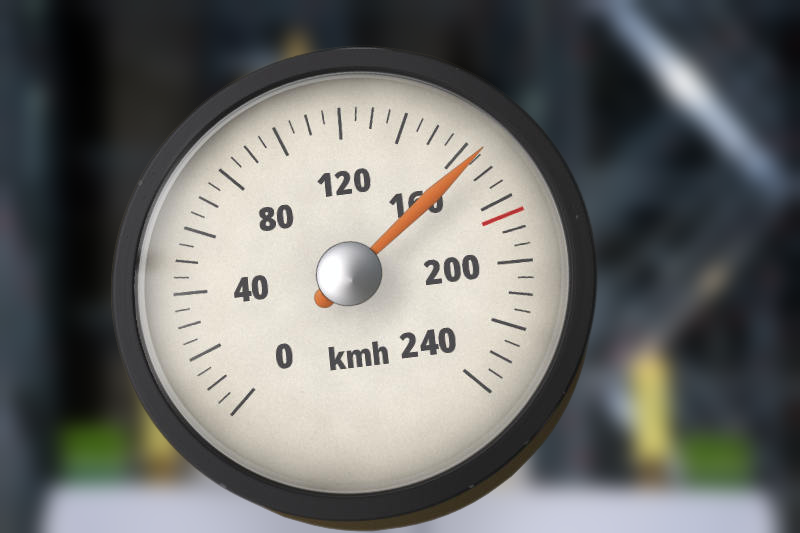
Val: 165
